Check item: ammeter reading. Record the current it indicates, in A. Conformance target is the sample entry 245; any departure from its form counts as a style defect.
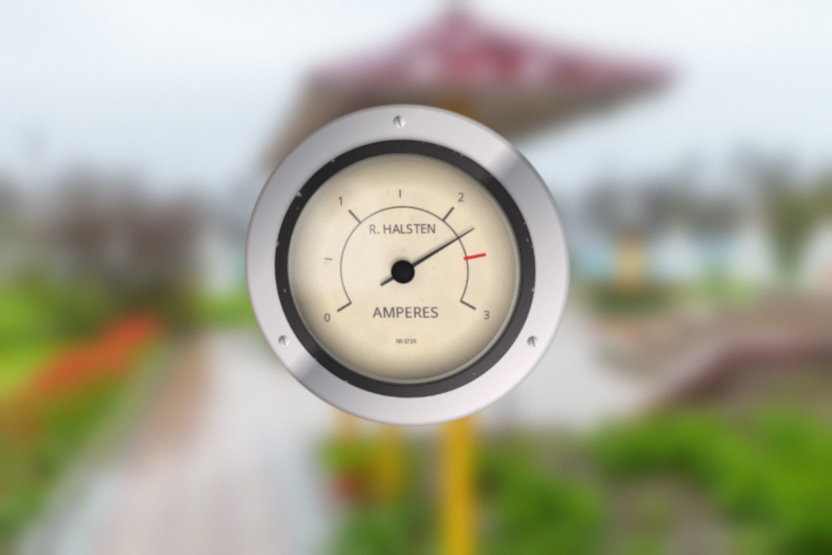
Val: 2.25
